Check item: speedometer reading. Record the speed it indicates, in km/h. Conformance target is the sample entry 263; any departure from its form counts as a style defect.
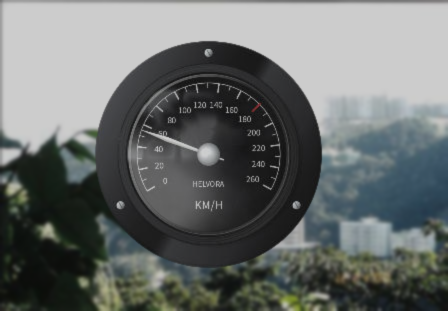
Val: 55
